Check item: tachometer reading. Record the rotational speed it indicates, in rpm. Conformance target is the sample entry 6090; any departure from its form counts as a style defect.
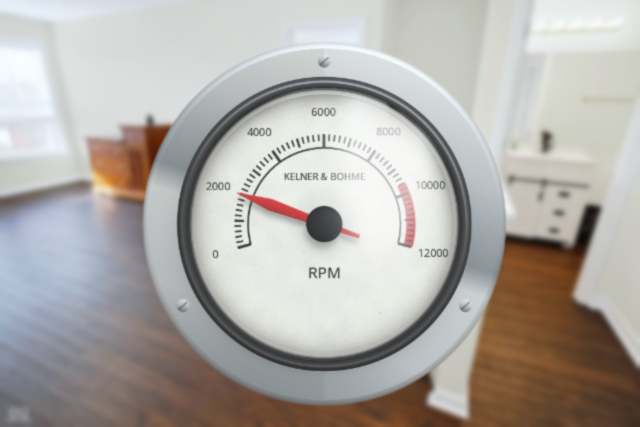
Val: 2000
